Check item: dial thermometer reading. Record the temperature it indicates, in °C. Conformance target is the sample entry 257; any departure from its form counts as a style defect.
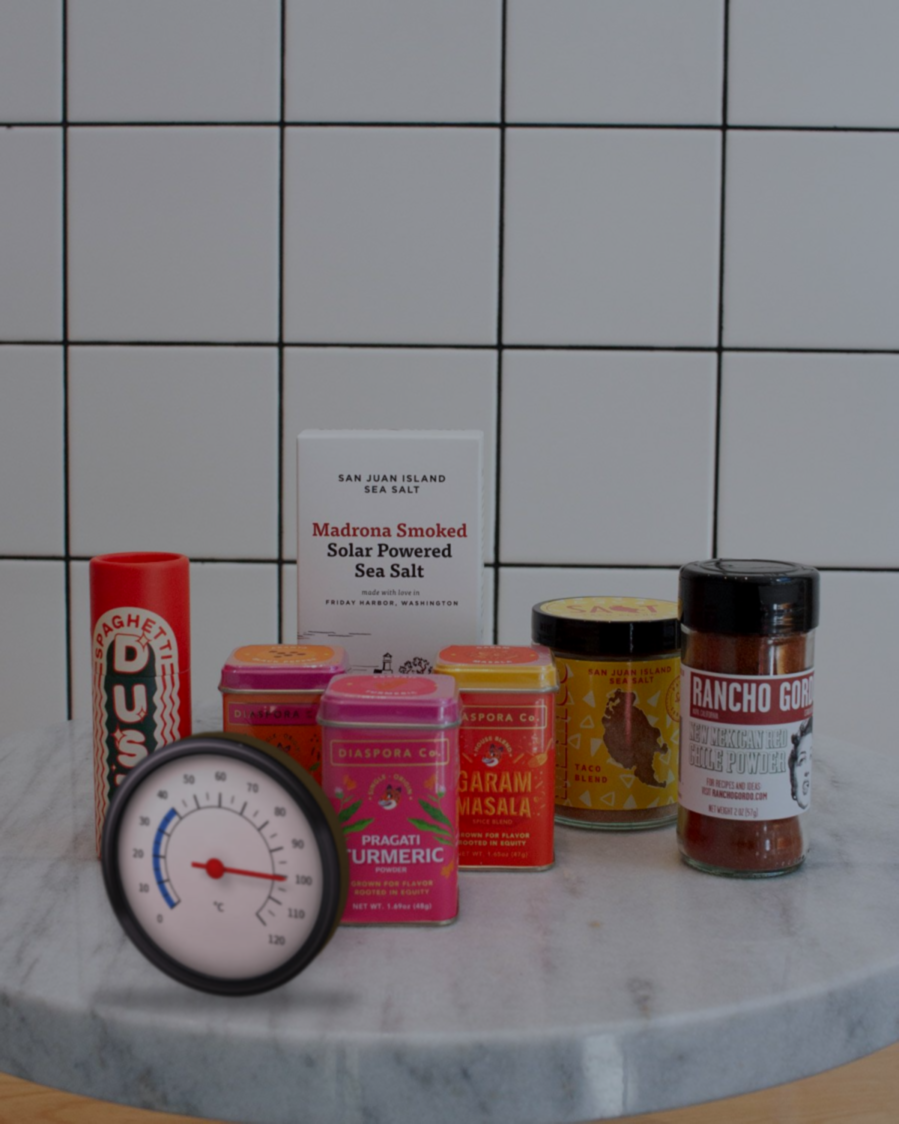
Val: 100
